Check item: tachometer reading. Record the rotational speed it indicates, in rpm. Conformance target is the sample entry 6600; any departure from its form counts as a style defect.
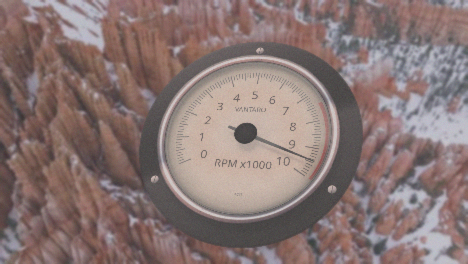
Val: 9500
